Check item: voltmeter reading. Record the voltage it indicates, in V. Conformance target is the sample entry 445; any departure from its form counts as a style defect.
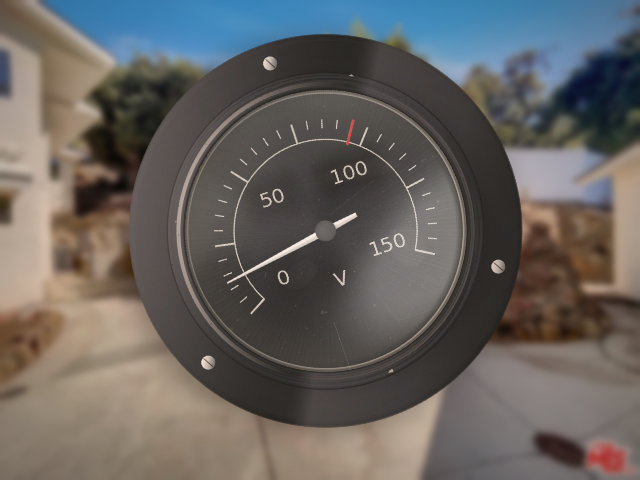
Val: 12.5
